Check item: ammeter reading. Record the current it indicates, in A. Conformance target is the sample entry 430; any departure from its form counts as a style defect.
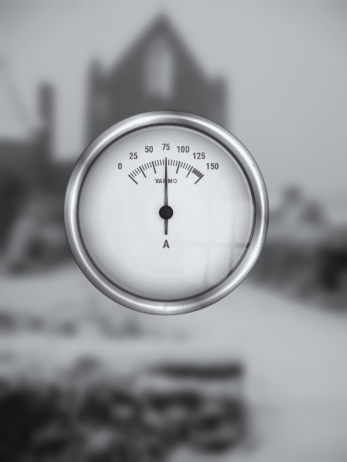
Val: 75
